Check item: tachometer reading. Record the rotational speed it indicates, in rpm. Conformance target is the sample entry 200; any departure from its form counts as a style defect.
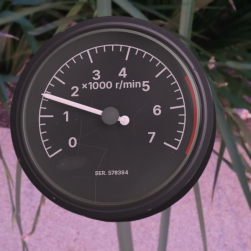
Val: 1500
